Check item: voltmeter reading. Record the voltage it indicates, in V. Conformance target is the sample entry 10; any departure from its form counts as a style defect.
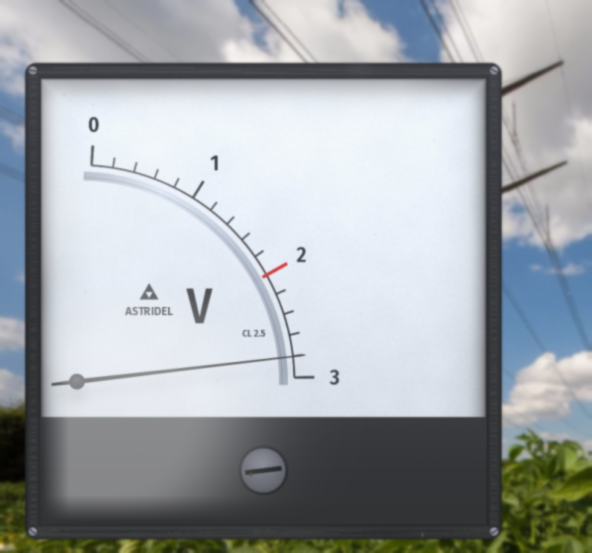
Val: 2.8
